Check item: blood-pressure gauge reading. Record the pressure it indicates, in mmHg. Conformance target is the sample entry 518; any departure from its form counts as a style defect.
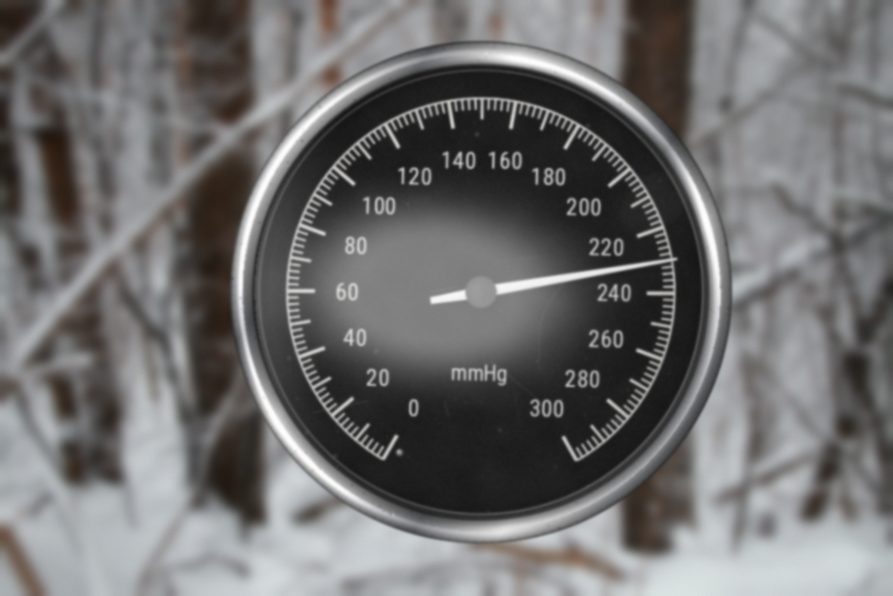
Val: 230
